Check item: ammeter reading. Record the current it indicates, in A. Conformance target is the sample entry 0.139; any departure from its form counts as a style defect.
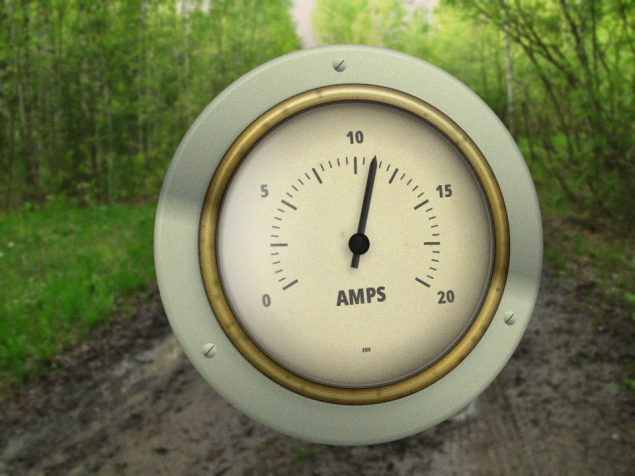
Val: 11
